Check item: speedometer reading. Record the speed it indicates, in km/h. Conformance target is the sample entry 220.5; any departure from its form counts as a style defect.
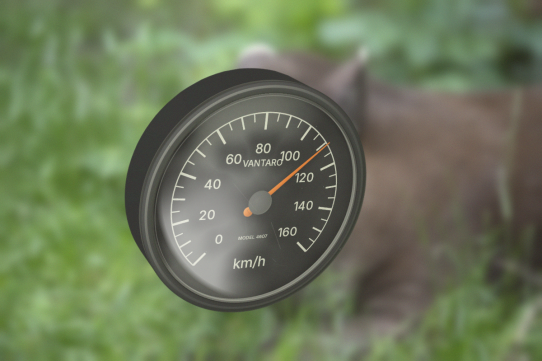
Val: 110
